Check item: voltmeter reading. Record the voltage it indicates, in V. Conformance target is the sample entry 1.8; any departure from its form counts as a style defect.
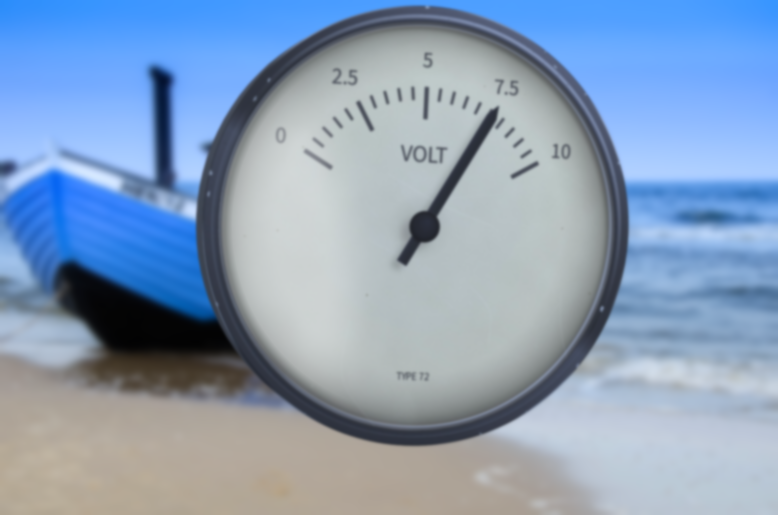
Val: 7.5
